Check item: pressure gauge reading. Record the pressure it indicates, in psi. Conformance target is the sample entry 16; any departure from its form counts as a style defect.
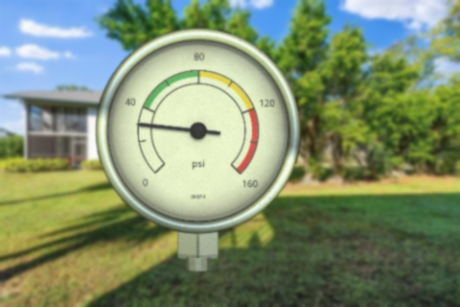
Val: 30
